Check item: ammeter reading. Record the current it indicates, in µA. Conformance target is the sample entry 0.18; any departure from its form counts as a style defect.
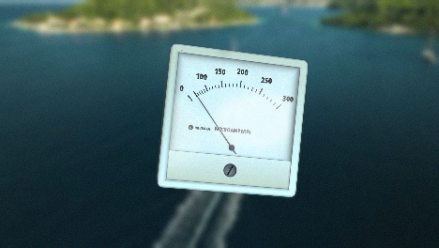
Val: 50
